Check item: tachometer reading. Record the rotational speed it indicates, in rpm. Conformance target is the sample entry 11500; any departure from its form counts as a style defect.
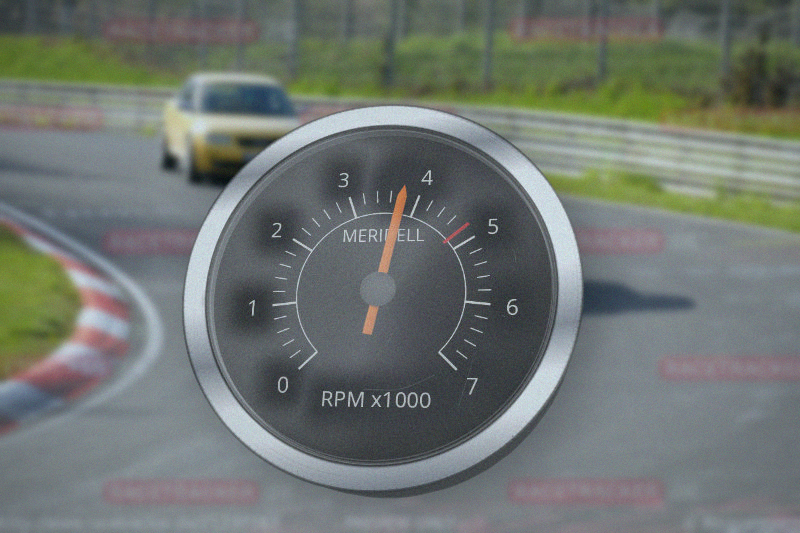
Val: 3800
